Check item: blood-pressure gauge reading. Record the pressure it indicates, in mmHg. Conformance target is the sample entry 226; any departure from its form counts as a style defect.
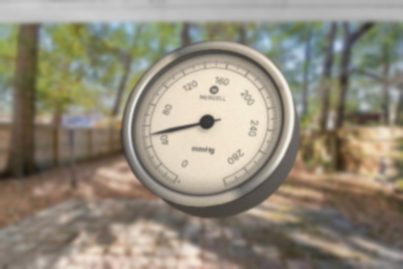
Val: 50
